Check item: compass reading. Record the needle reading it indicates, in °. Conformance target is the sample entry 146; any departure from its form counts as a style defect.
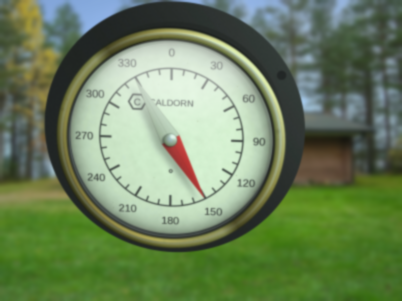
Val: 150
